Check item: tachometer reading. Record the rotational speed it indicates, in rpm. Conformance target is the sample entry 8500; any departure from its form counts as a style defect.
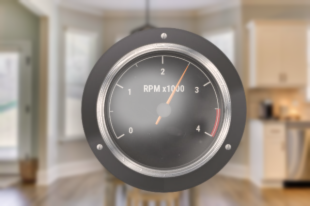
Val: 2500
